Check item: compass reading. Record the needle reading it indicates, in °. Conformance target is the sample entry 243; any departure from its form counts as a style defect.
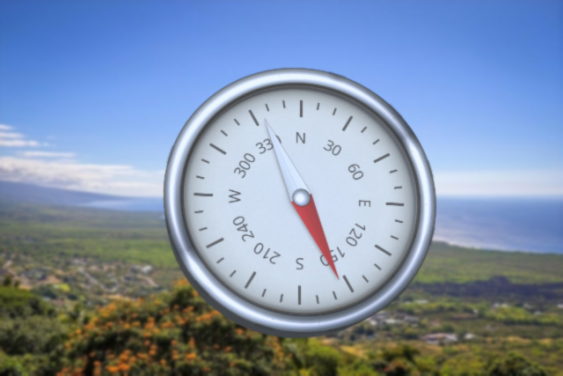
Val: 155
